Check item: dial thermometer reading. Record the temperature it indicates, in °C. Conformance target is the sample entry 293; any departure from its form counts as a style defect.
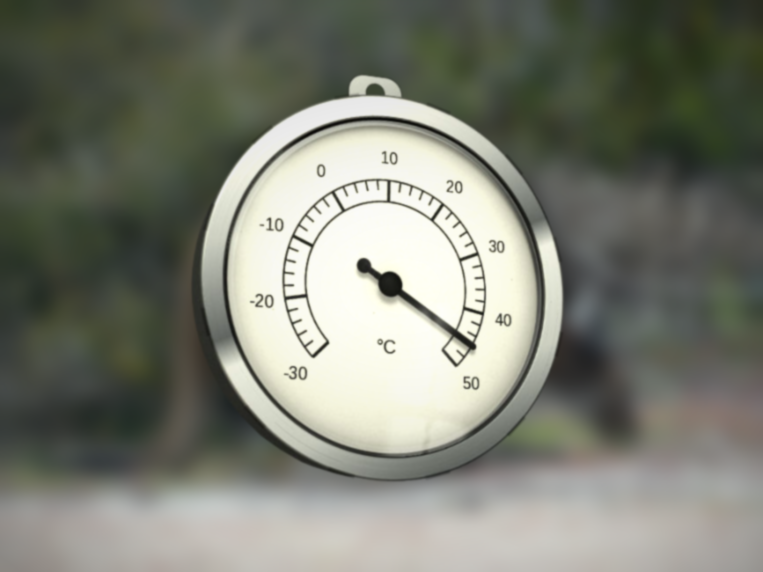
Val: 46
